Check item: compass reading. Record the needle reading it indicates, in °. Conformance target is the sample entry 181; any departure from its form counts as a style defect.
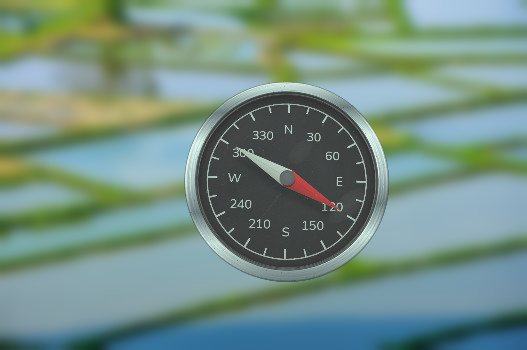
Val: 120
